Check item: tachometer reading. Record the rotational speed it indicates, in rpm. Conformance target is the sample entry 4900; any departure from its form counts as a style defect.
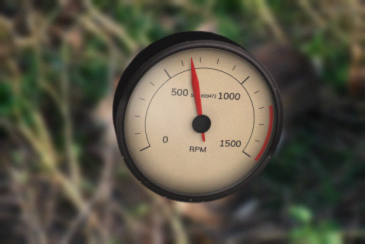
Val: 650
